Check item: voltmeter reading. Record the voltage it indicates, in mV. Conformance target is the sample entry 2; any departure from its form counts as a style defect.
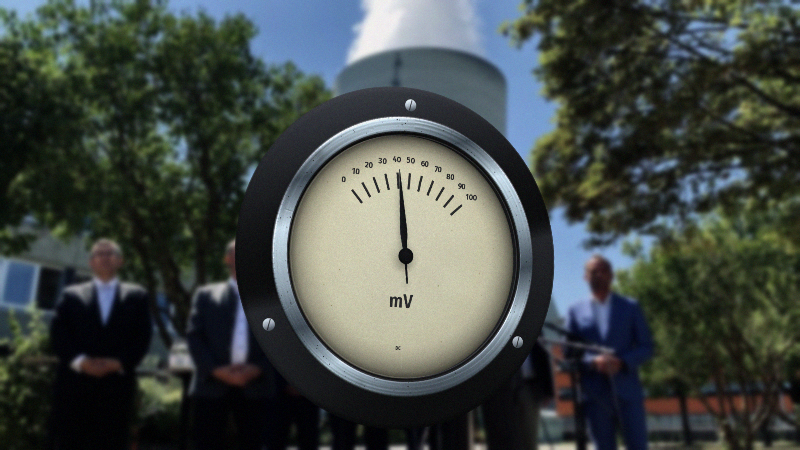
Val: 40
